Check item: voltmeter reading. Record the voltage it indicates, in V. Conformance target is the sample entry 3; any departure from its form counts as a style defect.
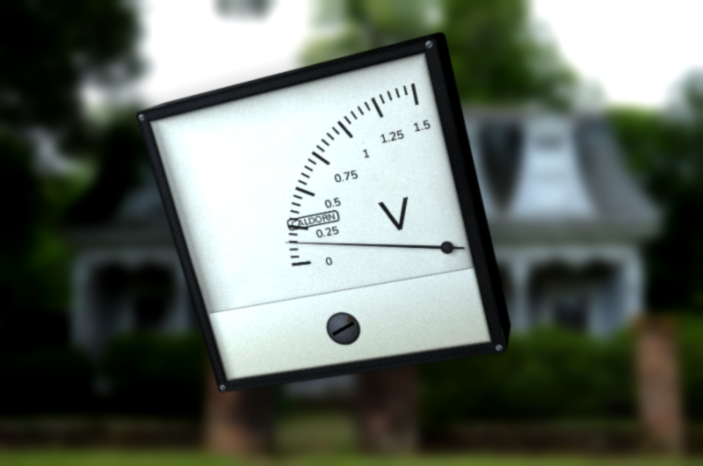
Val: 0.15
